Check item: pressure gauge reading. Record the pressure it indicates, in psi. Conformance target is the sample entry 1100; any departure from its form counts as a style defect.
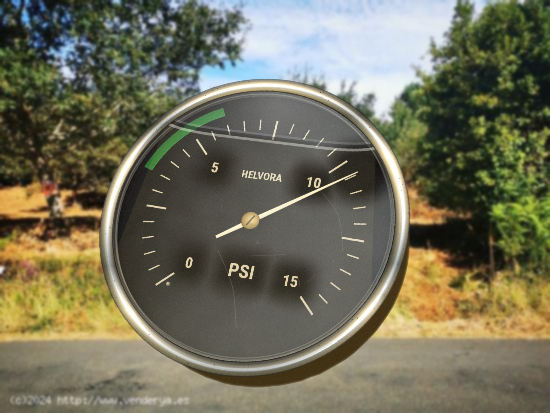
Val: 10.5
